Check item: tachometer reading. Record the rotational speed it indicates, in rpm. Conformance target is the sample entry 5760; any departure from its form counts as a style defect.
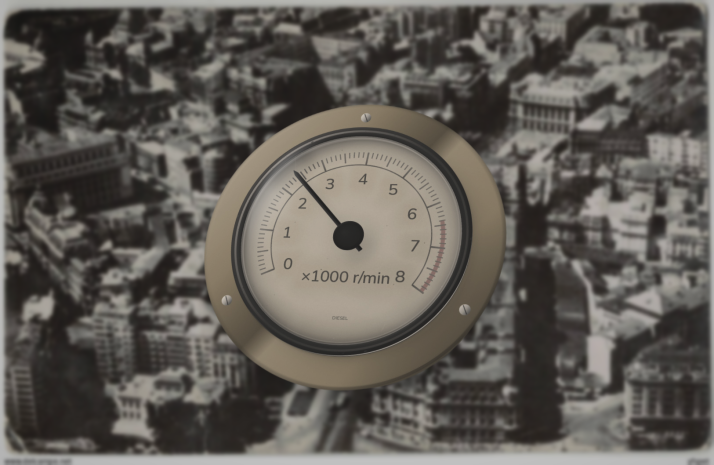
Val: 2400
